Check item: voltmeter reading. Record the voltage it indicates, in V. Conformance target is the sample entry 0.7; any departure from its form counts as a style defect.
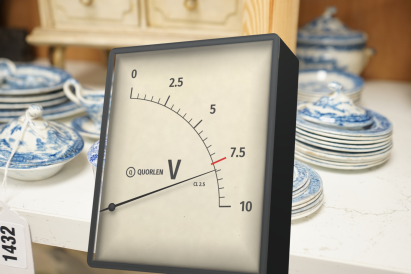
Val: 8
